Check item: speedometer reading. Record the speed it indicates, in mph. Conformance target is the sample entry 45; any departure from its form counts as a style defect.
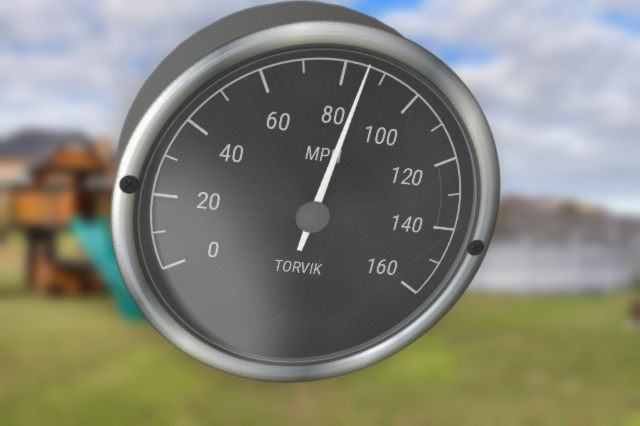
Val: 85
